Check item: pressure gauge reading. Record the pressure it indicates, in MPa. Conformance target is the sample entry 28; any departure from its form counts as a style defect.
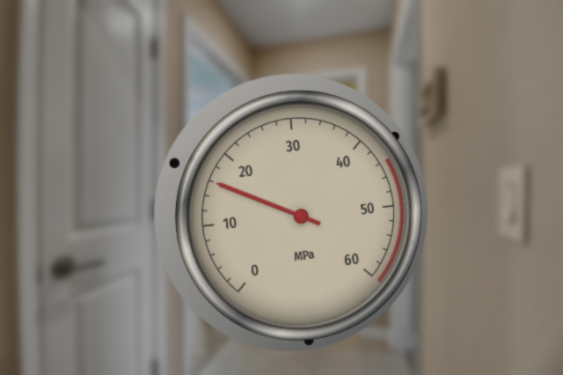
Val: 16
